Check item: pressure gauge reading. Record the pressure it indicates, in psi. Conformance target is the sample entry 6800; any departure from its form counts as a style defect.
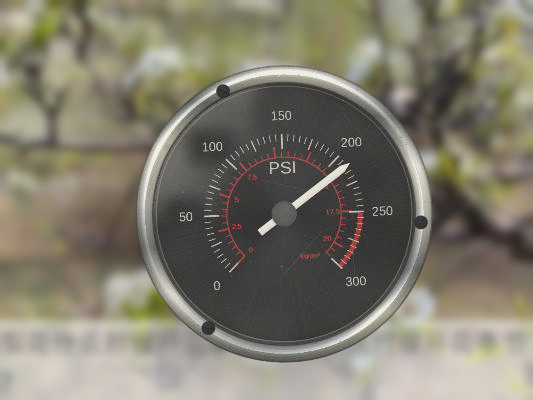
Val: 210
